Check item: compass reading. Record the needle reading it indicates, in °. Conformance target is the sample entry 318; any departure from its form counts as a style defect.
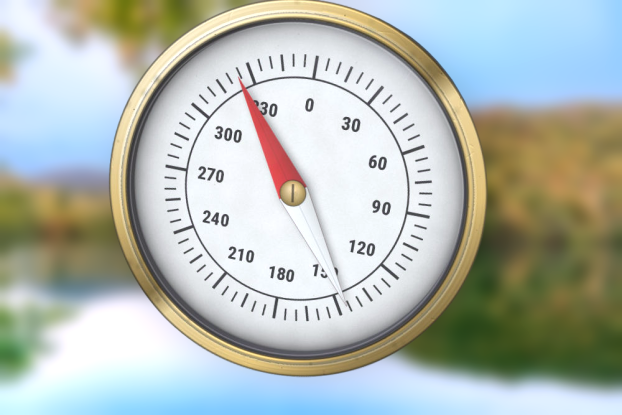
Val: 325
